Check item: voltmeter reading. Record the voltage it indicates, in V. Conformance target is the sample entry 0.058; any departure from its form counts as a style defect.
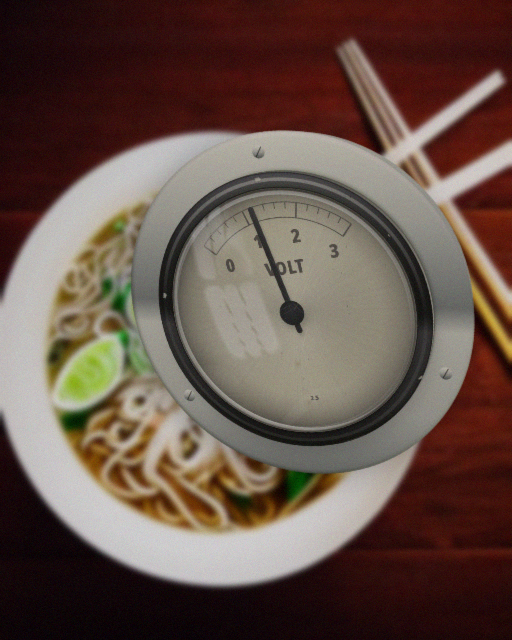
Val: 1.2
